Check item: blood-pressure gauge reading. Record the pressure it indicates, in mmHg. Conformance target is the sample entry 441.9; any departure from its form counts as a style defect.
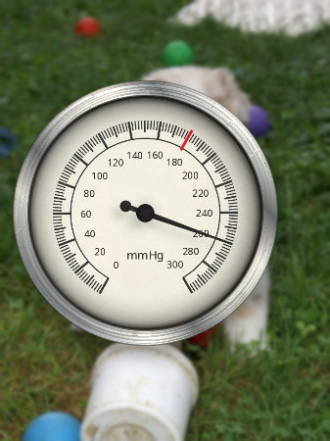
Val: 260
